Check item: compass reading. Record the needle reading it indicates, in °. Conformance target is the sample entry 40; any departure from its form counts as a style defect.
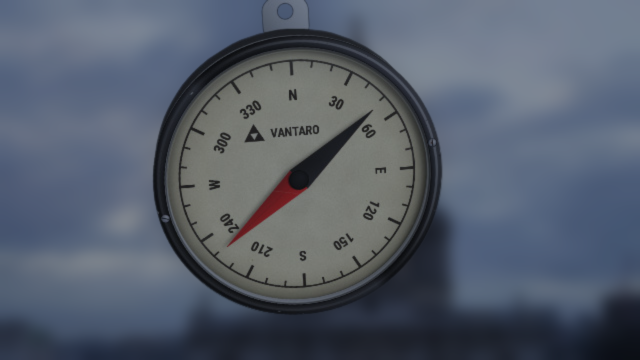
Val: 230
